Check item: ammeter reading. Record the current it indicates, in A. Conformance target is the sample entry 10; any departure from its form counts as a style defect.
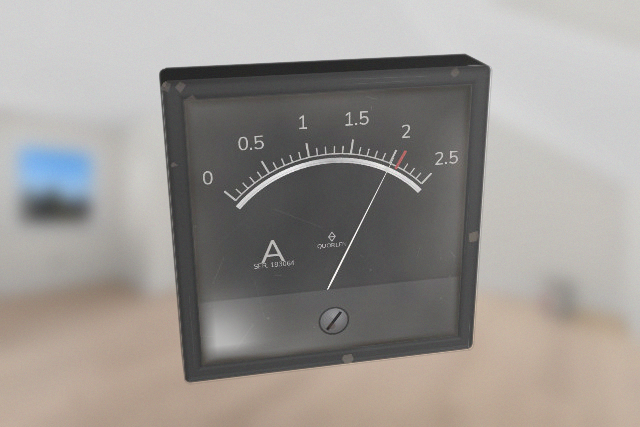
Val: 2
